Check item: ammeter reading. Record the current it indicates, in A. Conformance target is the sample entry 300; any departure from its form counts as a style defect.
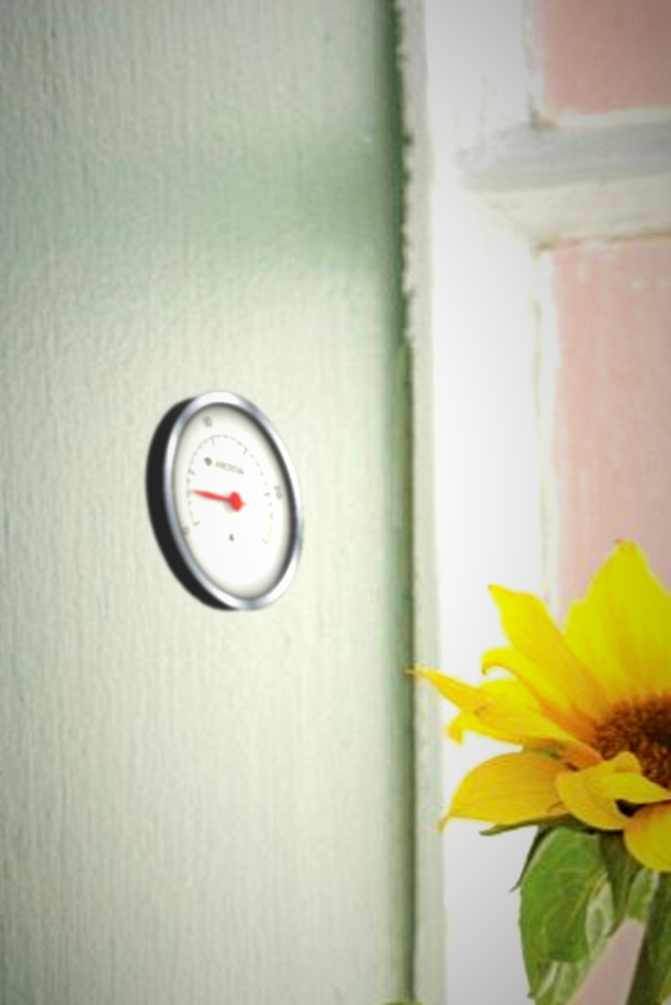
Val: 3
